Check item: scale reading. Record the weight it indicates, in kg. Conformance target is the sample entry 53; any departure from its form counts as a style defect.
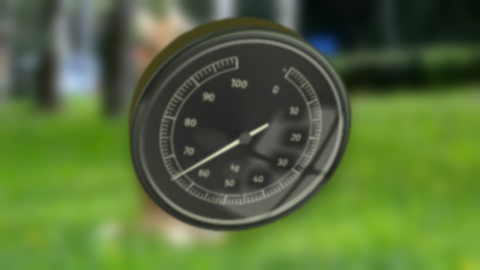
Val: 65
